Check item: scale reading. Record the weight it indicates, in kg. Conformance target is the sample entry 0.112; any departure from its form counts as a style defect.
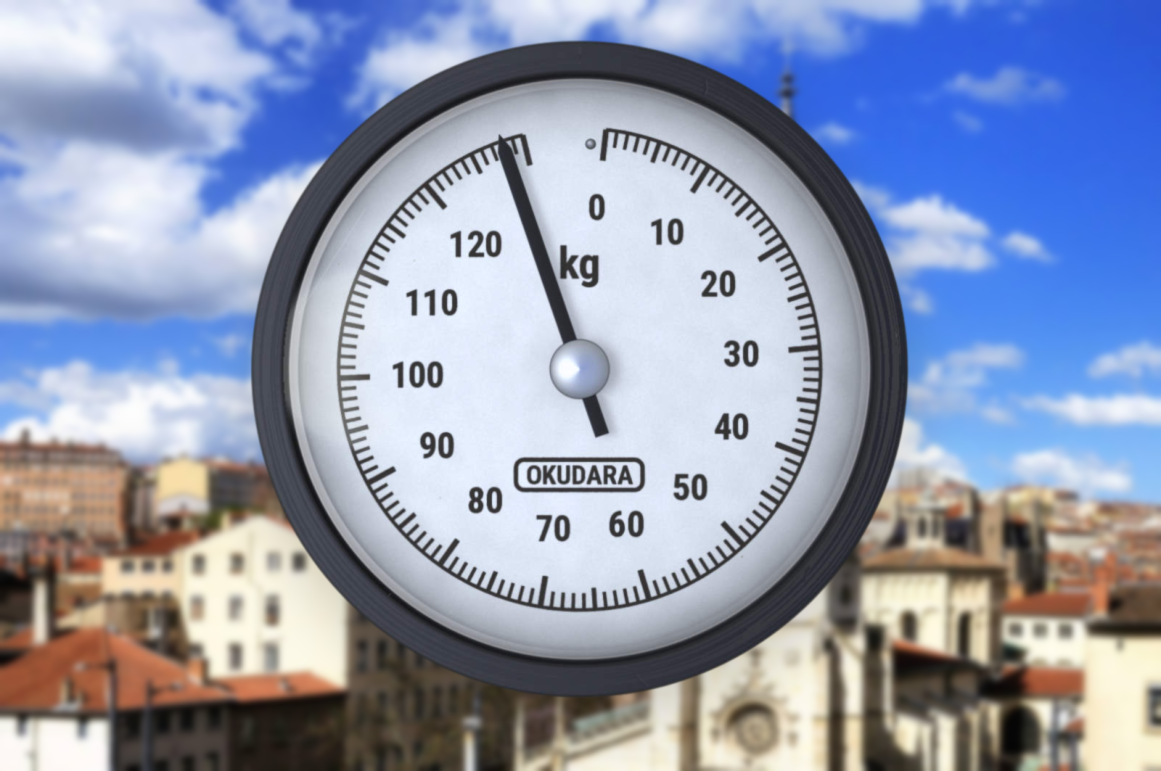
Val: 128
